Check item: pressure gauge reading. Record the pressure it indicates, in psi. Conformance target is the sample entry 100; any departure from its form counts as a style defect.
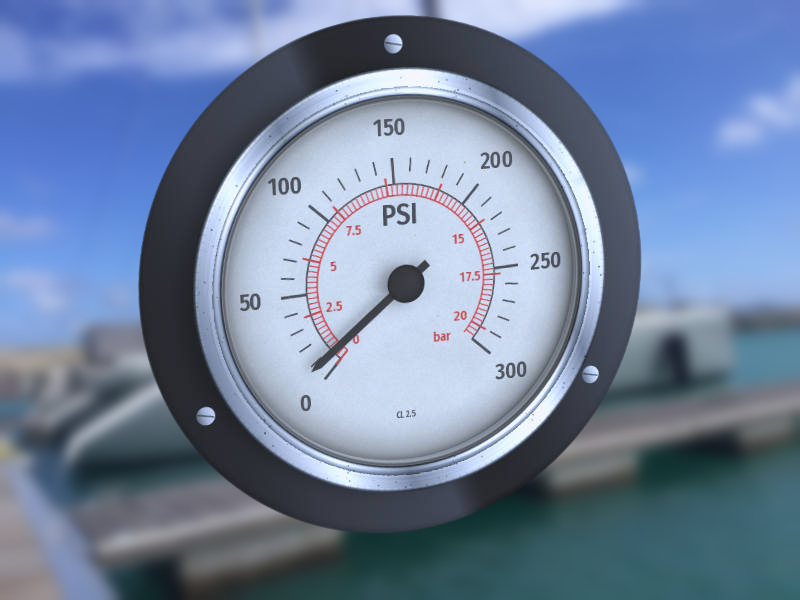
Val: 10
